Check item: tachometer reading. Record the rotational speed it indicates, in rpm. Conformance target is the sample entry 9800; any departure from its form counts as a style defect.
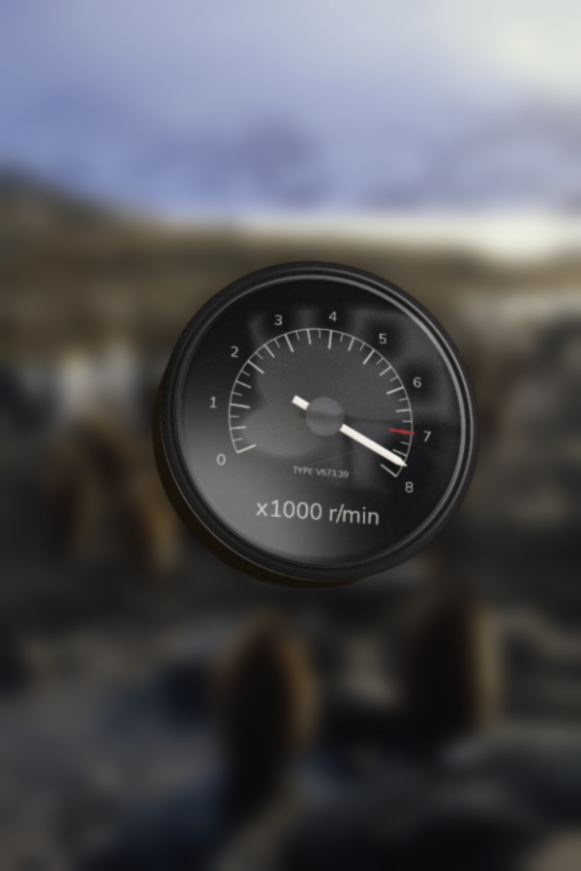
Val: 7750
